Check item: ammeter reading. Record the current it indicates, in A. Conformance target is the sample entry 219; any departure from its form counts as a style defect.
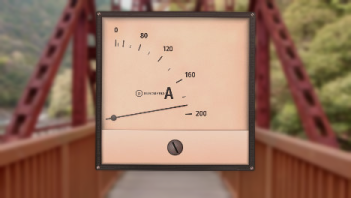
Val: 190
